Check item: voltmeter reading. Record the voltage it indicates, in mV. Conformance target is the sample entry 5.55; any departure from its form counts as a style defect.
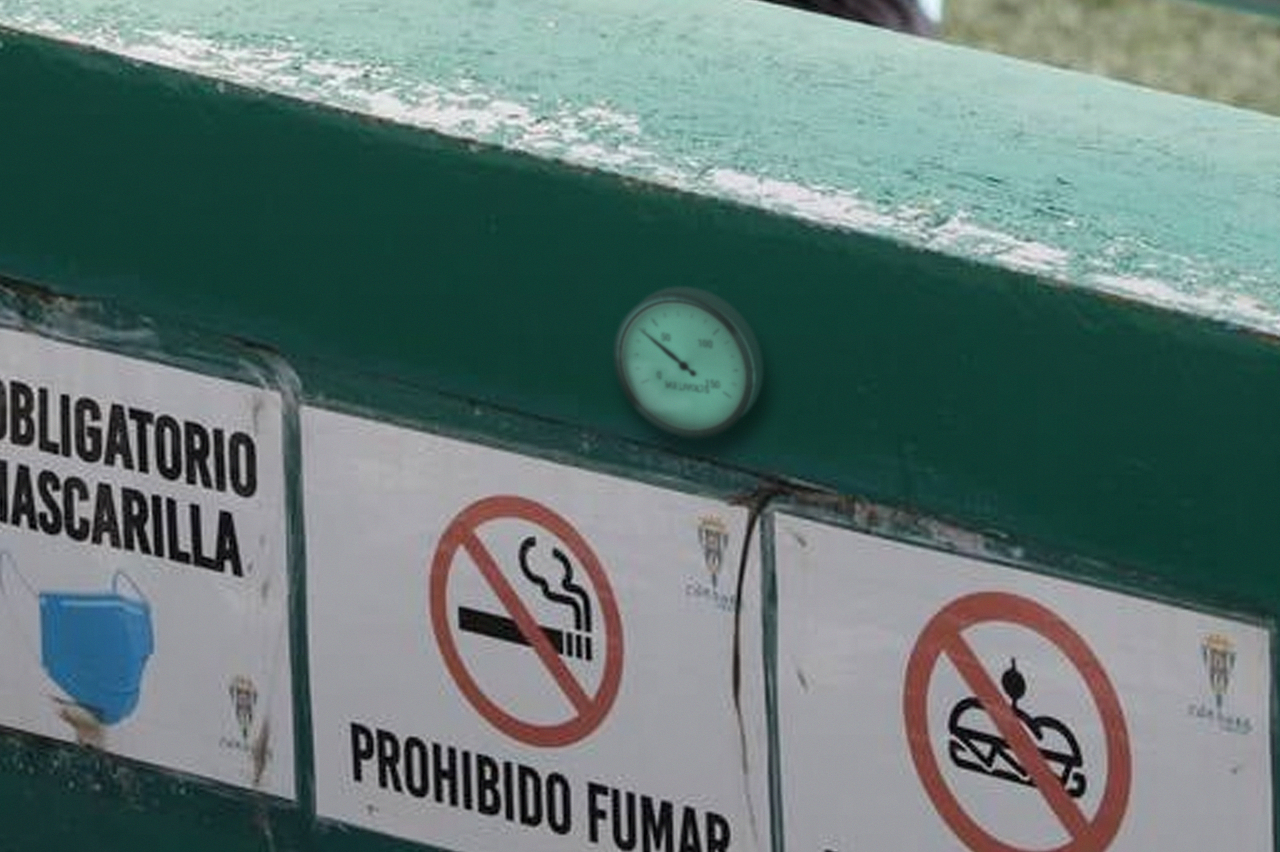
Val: 40
